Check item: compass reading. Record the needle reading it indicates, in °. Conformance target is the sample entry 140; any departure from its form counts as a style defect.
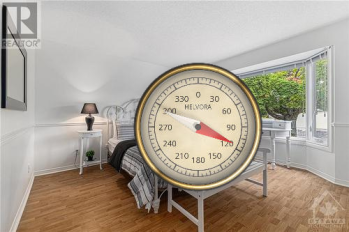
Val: 115
